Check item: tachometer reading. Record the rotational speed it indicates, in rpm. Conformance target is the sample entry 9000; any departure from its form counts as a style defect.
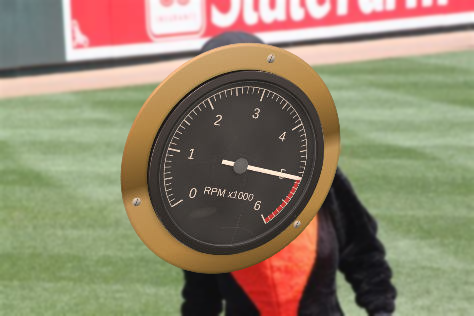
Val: 5000
